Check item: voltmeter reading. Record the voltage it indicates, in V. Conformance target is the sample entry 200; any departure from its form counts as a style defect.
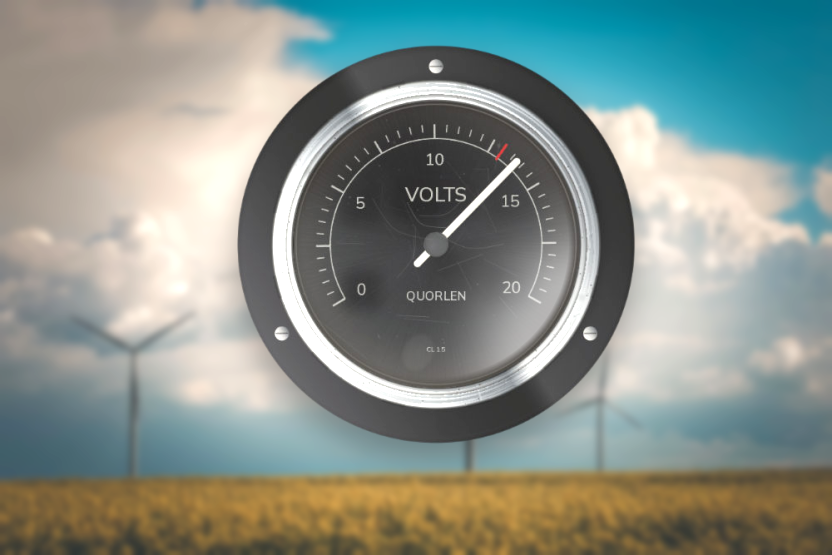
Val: 13.75
